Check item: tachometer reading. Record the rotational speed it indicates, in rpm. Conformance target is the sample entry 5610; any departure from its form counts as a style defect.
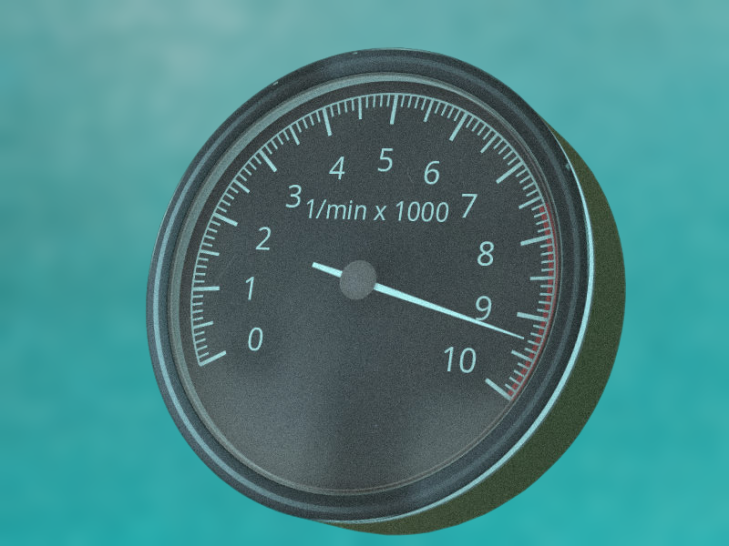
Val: 9300
